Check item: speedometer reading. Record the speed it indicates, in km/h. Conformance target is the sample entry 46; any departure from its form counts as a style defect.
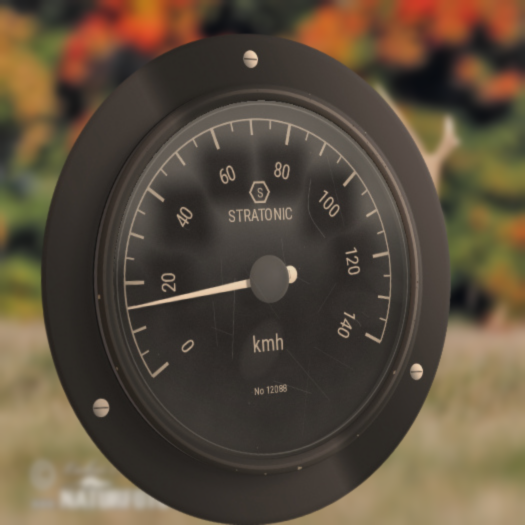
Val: 15
